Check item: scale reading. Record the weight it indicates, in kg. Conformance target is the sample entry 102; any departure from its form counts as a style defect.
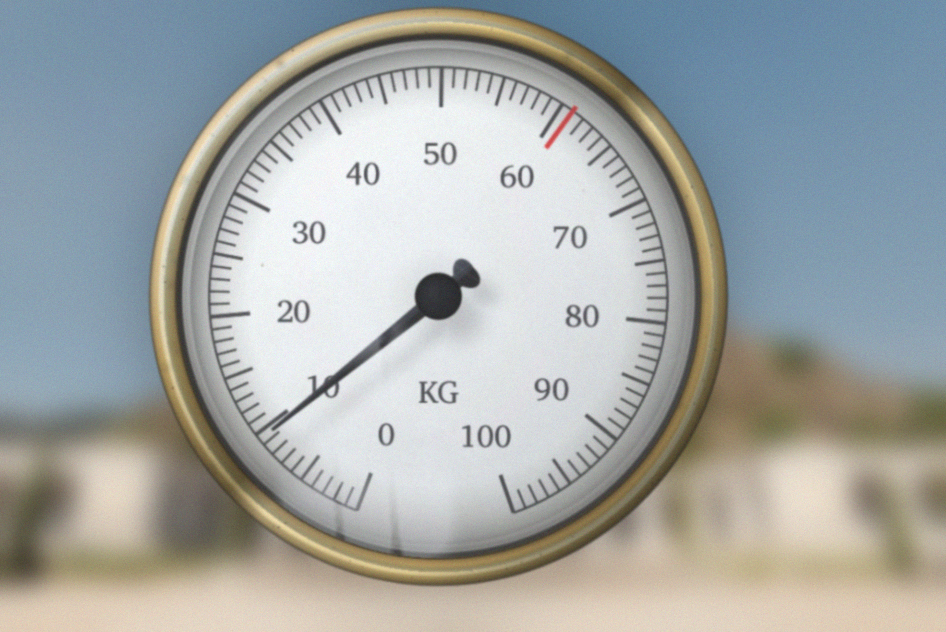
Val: 9.5
